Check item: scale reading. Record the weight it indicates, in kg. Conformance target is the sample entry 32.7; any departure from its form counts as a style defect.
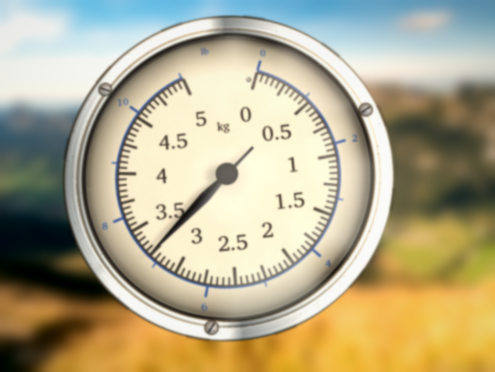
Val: 3.25
